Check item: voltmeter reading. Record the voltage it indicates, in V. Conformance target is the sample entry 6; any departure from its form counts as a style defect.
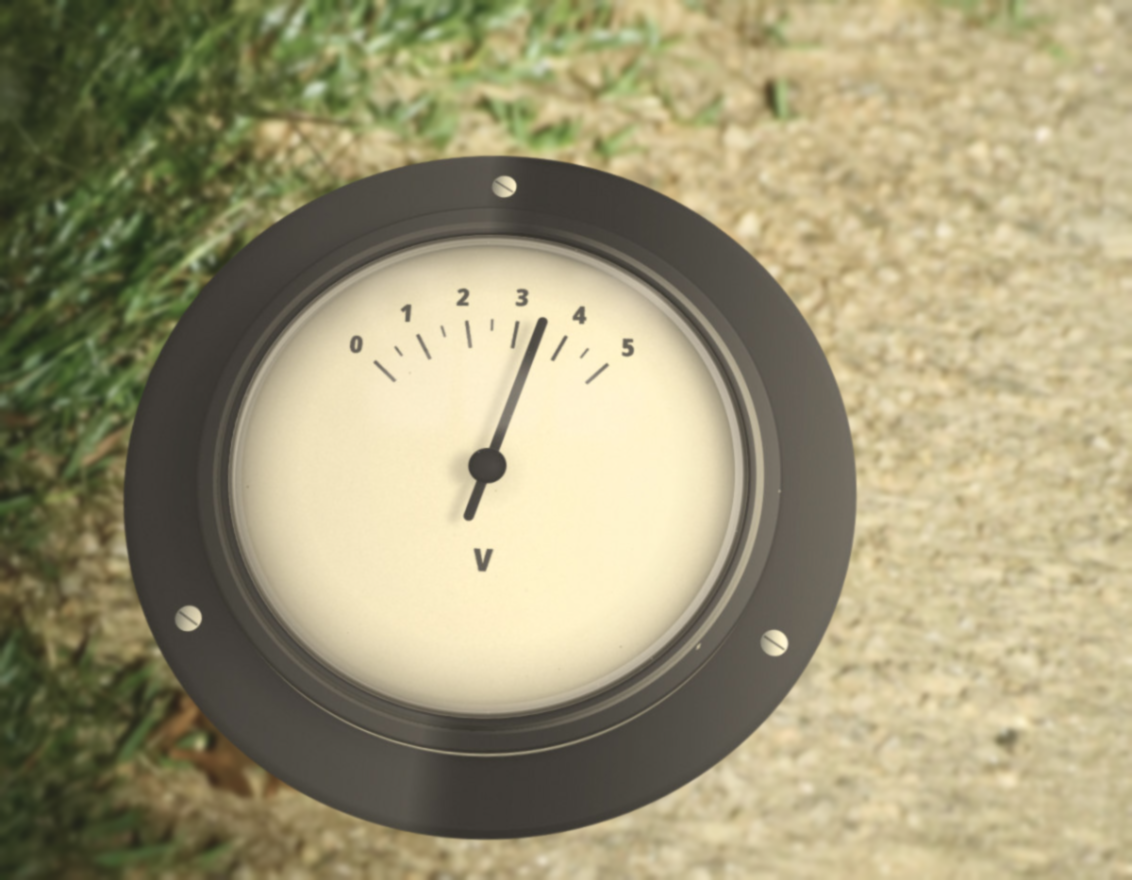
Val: 3.5
